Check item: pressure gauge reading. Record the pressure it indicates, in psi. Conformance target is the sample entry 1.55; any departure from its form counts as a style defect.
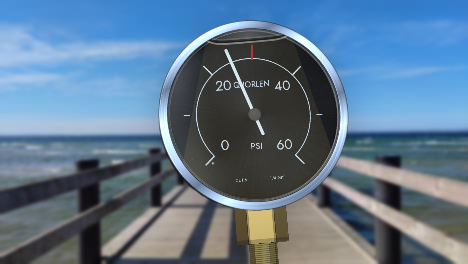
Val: 25
